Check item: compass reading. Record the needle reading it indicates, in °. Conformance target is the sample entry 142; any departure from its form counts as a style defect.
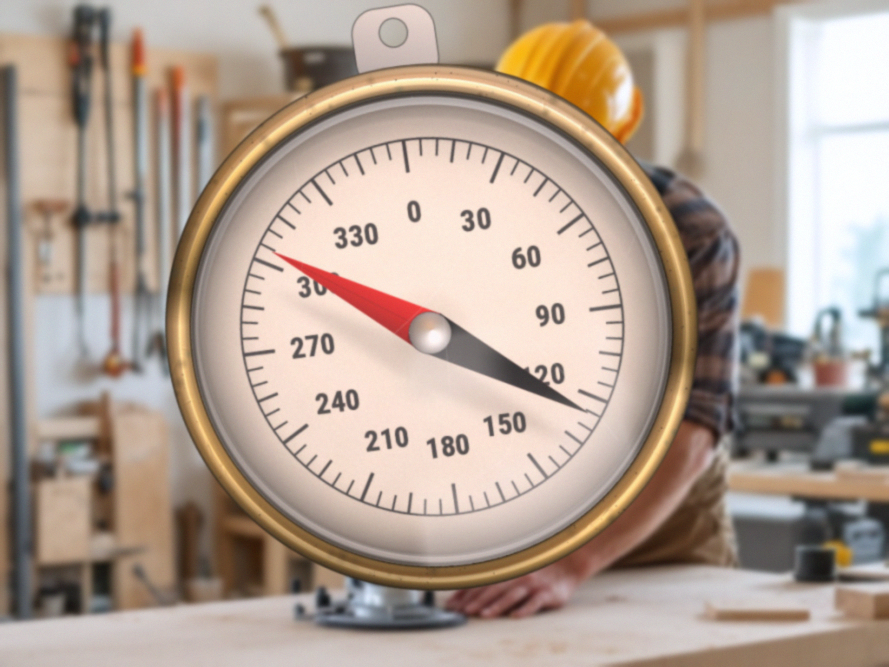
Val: 305
